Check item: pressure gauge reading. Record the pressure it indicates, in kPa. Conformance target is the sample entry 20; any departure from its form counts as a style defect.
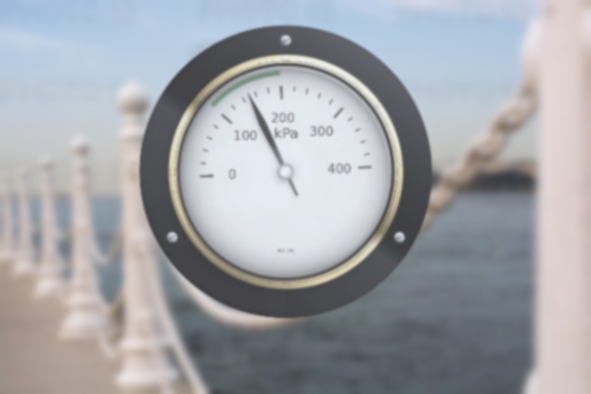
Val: 150
